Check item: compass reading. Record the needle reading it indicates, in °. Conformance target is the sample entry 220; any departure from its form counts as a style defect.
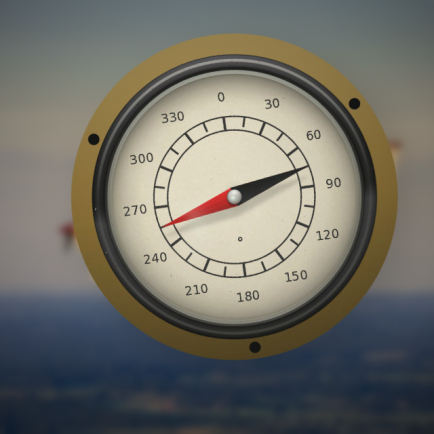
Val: 255
